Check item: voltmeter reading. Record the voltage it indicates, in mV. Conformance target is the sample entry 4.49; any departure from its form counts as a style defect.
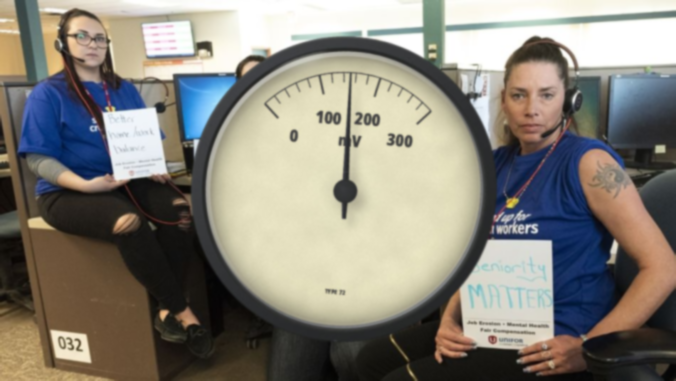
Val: 150
